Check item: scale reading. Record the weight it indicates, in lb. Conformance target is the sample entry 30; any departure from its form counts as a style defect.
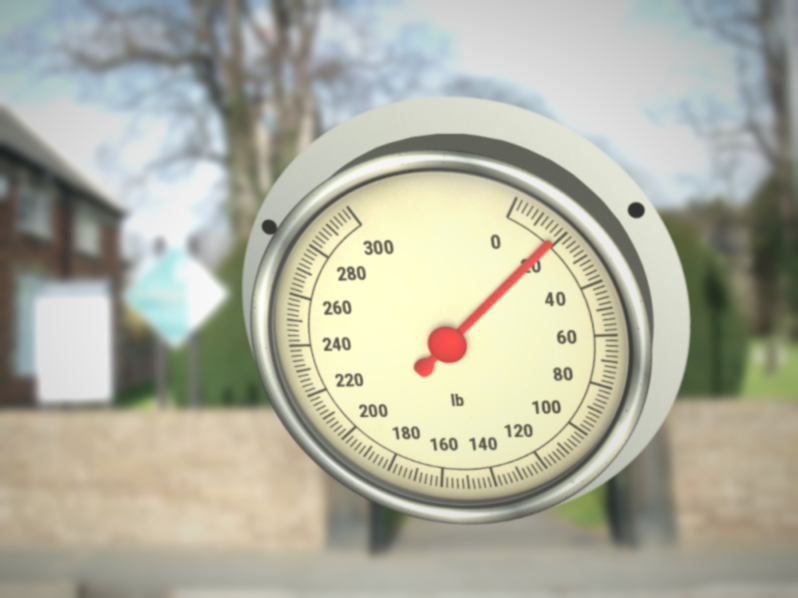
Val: 18
